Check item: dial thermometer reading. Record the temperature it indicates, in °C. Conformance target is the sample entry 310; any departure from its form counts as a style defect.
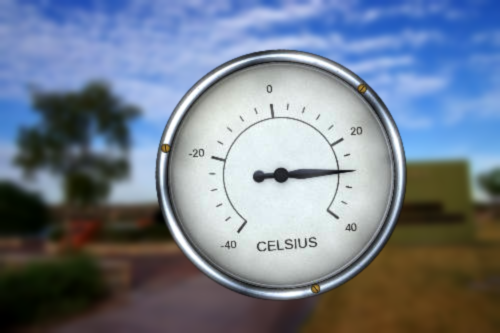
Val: 28
